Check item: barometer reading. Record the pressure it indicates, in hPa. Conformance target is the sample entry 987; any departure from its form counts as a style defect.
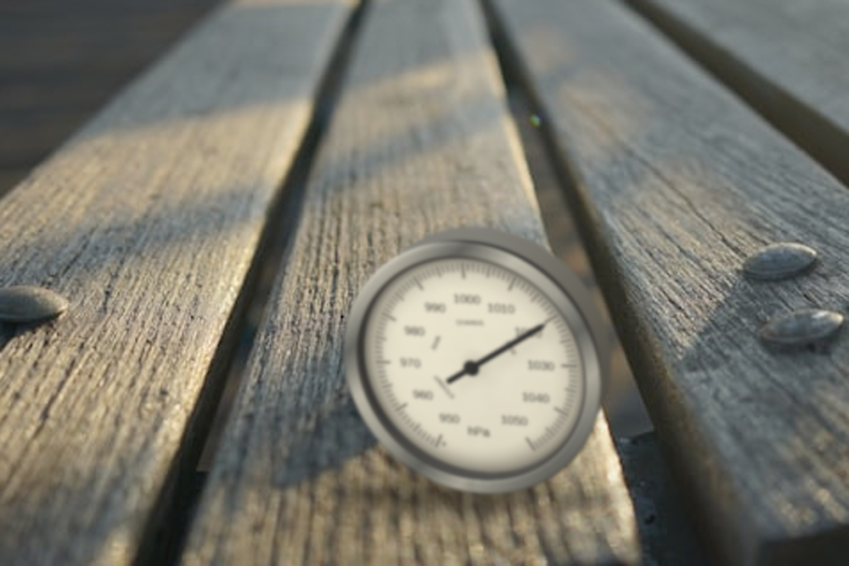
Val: 1020
